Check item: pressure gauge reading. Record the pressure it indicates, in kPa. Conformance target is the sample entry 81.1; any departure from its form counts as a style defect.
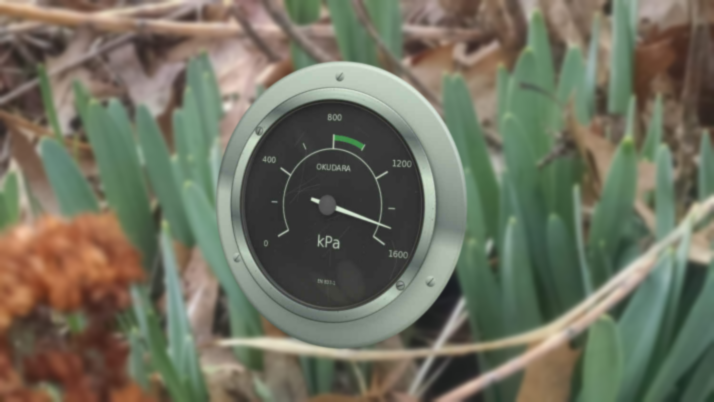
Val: 1500
